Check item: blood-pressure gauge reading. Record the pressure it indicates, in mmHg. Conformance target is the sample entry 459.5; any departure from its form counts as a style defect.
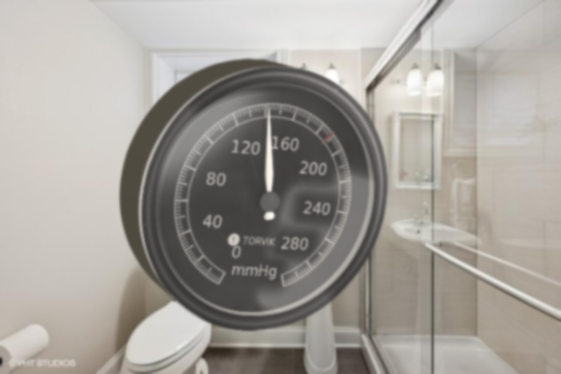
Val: 140
